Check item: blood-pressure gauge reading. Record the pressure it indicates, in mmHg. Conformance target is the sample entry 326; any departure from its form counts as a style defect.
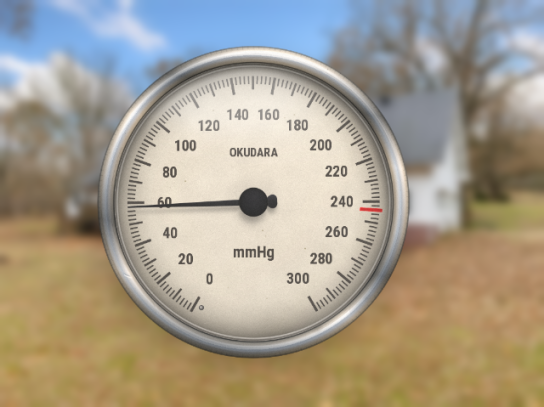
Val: 58
